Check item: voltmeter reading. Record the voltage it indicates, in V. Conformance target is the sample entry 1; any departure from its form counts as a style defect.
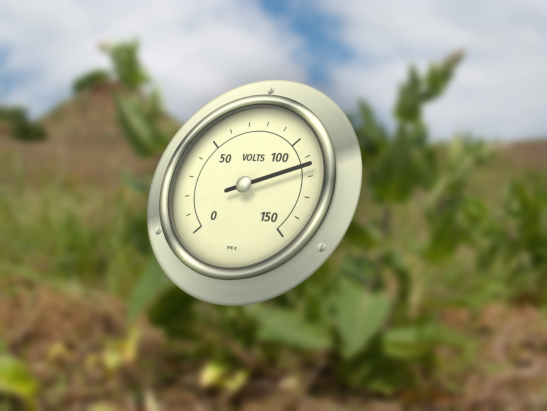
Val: 115
